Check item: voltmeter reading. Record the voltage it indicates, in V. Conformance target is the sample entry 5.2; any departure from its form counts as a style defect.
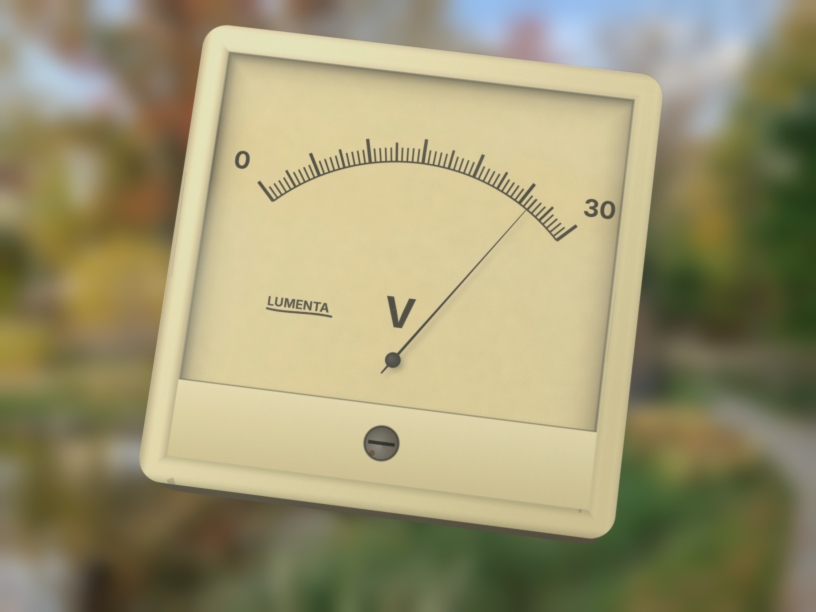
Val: 26
